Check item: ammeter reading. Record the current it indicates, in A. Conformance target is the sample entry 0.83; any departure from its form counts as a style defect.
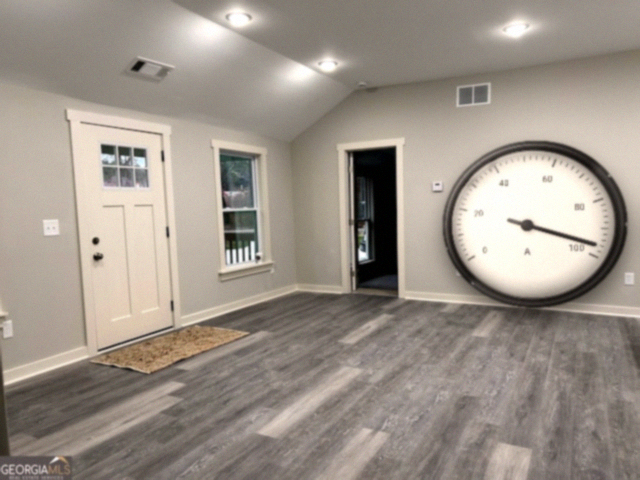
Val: 96
